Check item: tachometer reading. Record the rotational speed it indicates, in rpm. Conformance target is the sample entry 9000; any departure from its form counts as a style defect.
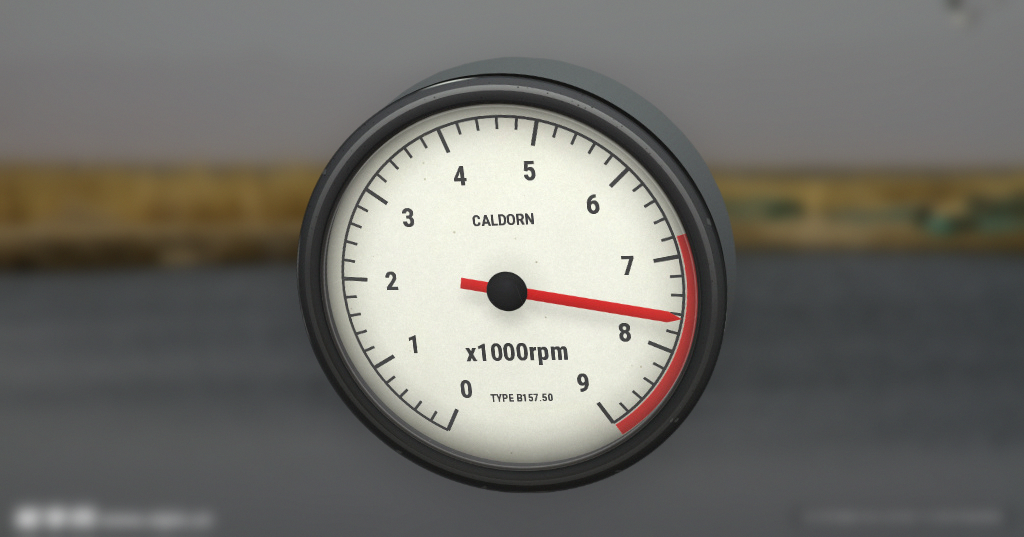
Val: 7600
